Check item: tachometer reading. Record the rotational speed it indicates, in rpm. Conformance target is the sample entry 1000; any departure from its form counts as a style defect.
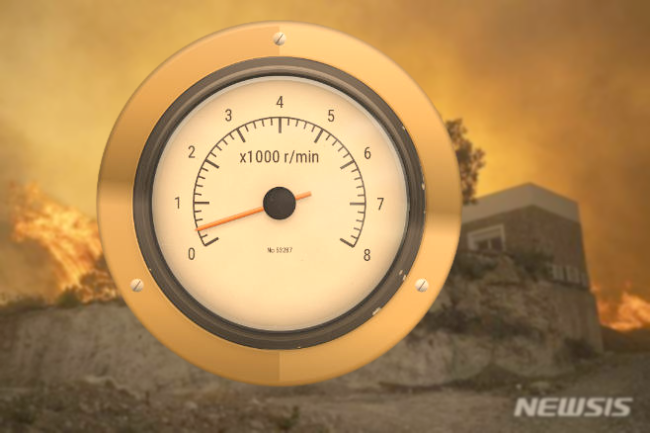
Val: 400
